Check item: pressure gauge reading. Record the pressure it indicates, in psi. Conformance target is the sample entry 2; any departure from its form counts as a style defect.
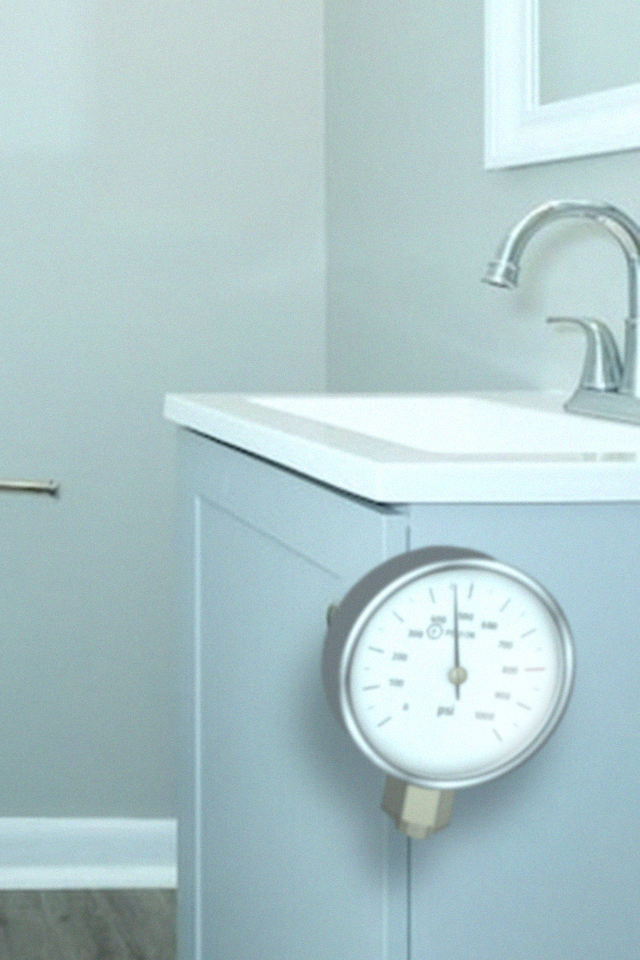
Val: 450
